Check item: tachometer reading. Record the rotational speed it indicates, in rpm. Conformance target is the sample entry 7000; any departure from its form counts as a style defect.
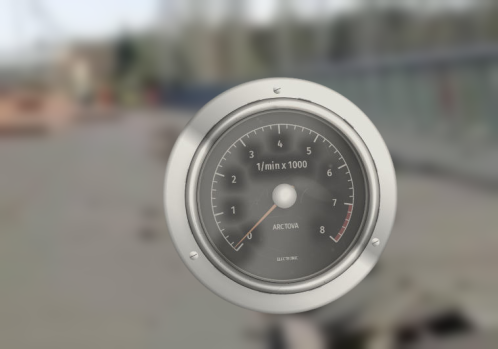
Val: 100
